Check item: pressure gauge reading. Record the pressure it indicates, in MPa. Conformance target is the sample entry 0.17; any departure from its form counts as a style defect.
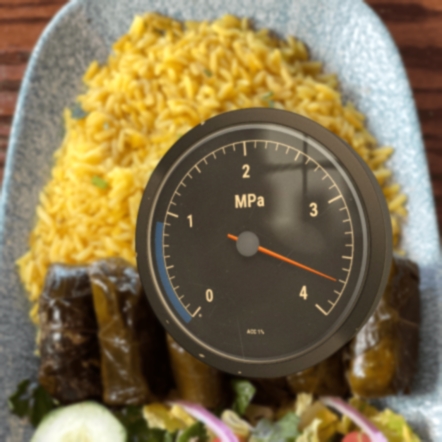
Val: 3.7
